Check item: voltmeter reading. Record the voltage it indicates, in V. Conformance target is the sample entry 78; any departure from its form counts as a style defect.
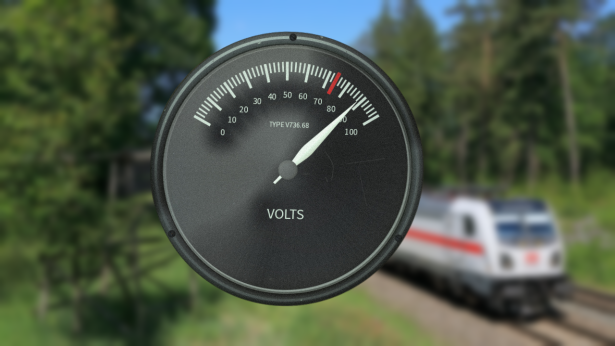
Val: 88
